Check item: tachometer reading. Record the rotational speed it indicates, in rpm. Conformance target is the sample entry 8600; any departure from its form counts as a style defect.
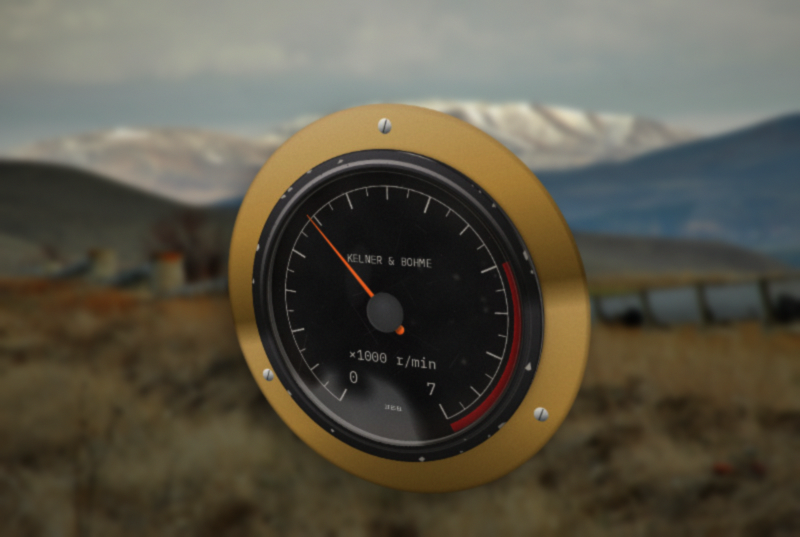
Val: 2500
